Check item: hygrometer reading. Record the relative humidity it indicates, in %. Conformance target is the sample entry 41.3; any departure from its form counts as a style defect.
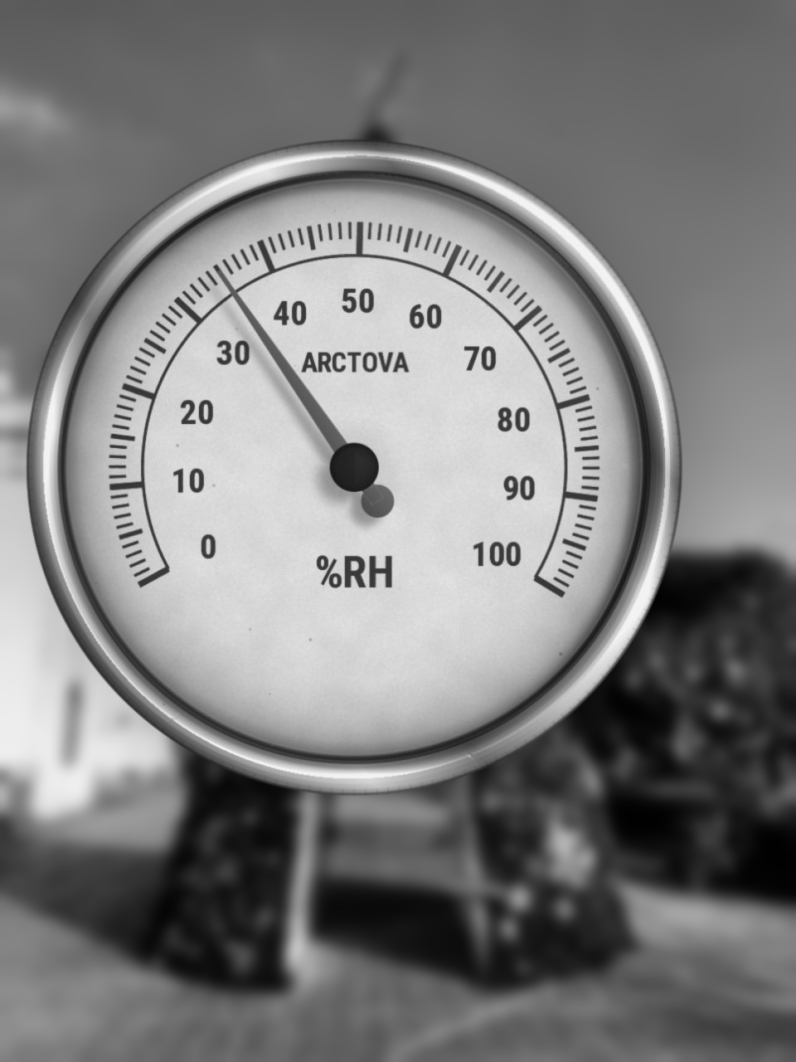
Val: 35
